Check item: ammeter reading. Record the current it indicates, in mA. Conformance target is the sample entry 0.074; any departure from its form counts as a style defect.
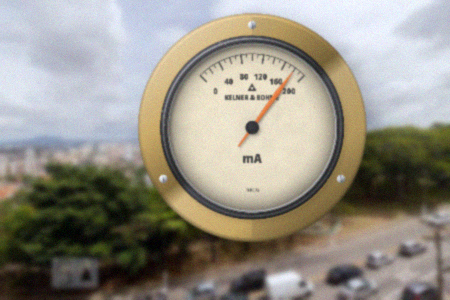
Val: 180
